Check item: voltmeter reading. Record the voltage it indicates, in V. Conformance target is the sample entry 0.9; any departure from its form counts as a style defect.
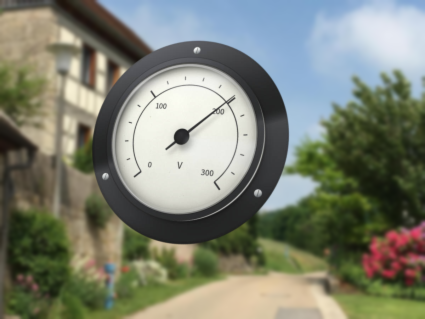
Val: 200
